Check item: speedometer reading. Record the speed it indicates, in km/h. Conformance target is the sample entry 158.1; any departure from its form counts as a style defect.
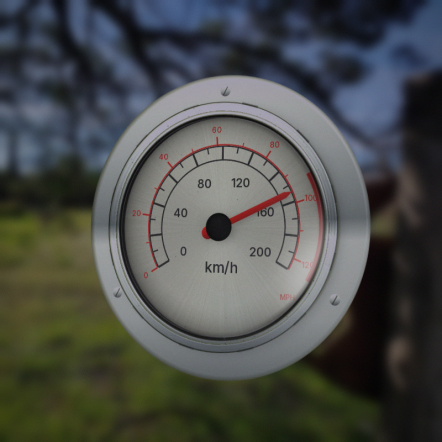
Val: 155
